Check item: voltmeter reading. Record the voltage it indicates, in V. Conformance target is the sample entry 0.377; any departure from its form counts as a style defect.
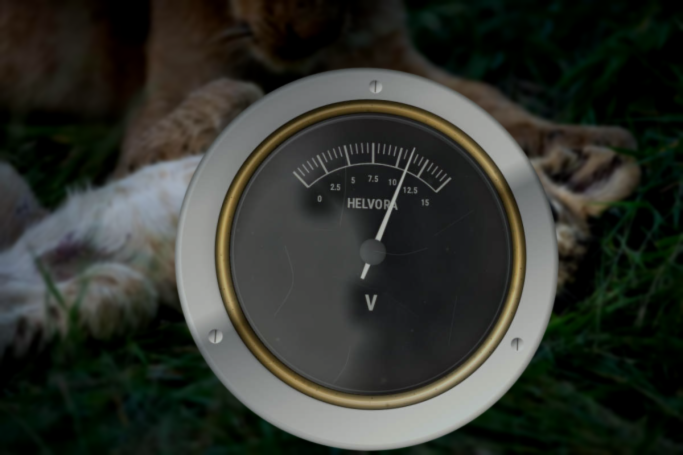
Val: 11
